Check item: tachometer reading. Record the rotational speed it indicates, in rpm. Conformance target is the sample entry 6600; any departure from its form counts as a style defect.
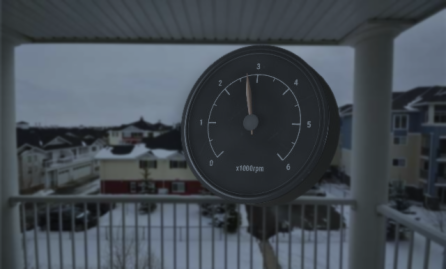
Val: 2750
